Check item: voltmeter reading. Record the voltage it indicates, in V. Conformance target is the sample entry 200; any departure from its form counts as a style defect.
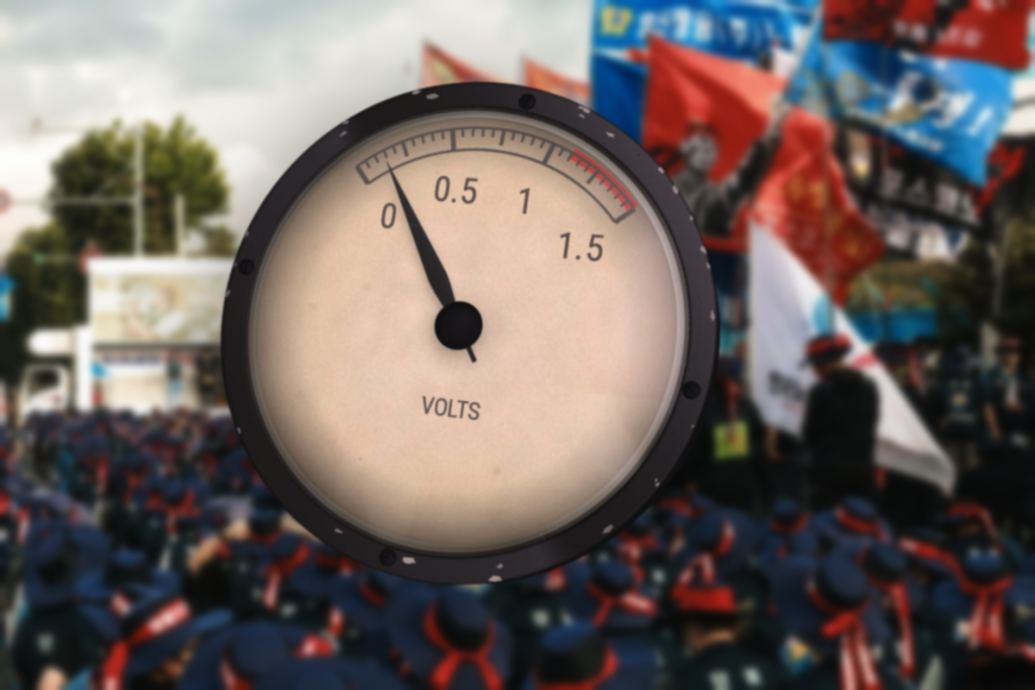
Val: 0.15
